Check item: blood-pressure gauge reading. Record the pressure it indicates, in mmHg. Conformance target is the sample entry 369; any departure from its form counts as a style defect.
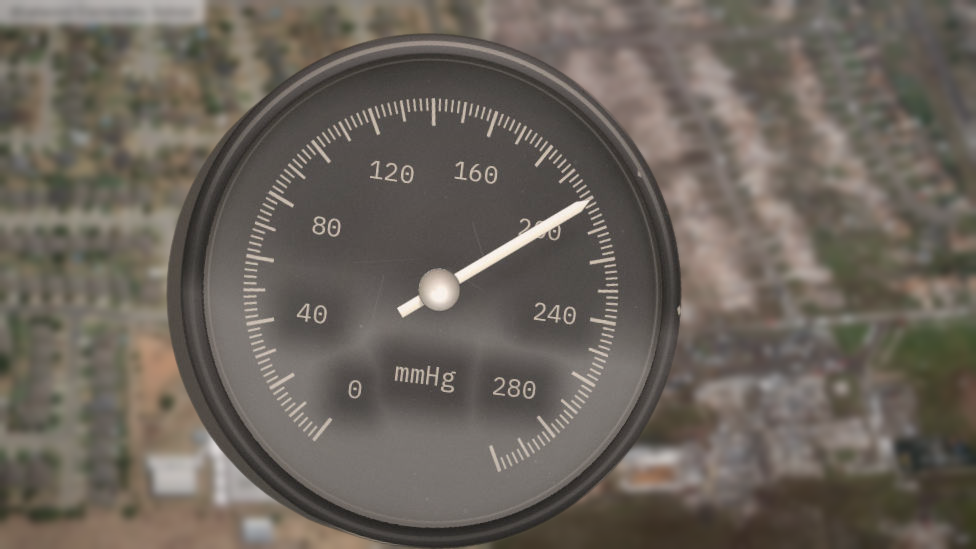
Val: 200
